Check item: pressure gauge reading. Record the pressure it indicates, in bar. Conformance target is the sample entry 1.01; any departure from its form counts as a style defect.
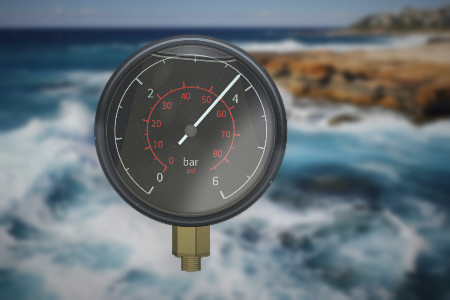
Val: 3.75
